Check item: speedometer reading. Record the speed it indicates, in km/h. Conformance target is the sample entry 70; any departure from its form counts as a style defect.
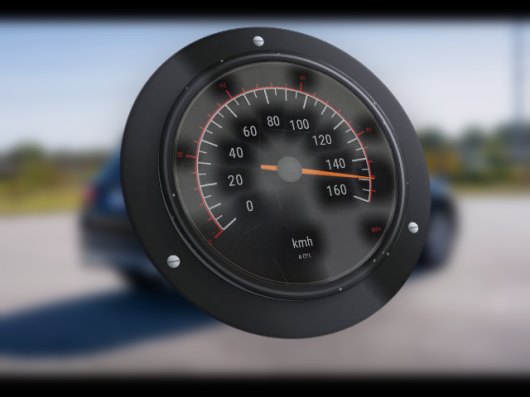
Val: 150
